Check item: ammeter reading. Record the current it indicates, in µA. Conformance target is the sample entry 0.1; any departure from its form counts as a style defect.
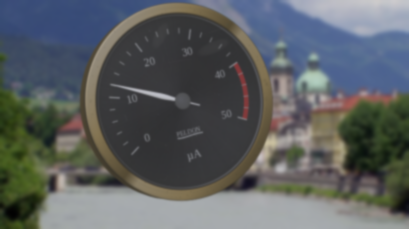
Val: 12
